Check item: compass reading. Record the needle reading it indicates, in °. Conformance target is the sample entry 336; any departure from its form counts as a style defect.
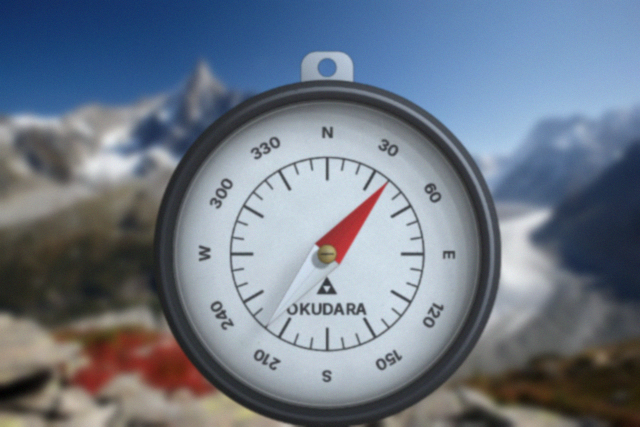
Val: 40
